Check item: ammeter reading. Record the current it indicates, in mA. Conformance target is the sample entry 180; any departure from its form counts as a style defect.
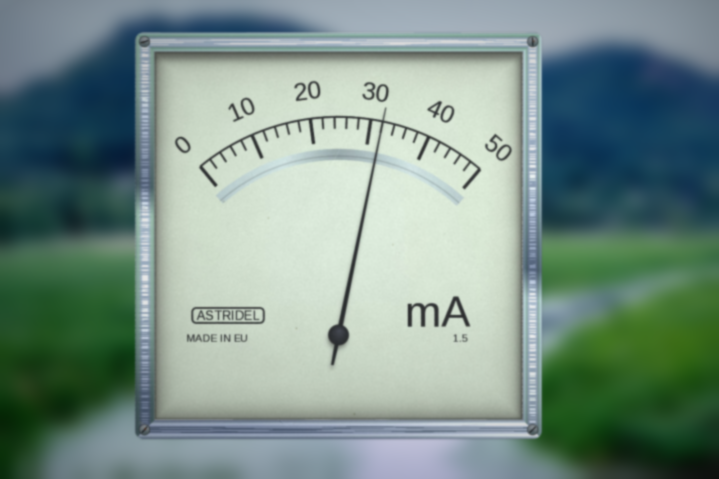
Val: 32
